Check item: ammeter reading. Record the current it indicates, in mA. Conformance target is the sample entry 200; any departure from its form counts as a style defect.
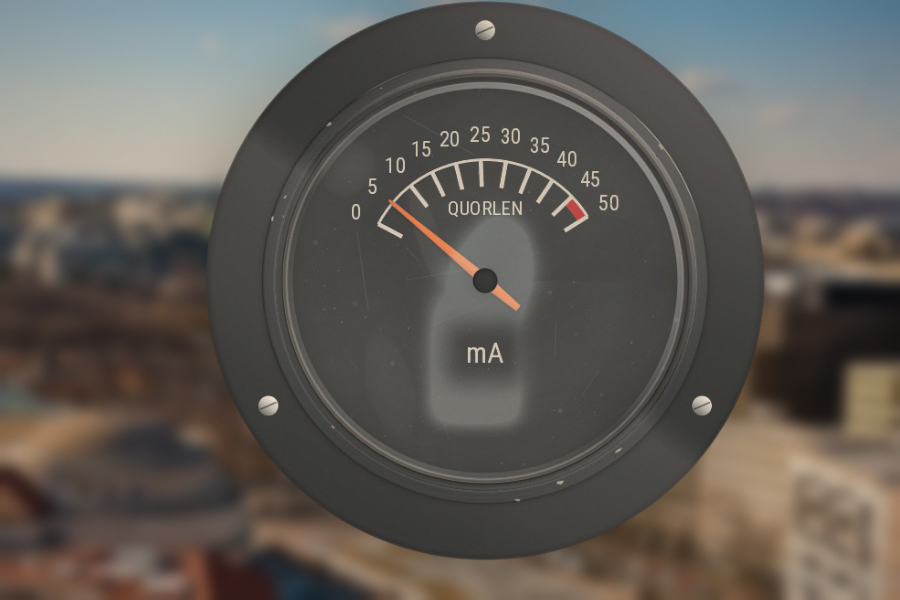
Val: 5
